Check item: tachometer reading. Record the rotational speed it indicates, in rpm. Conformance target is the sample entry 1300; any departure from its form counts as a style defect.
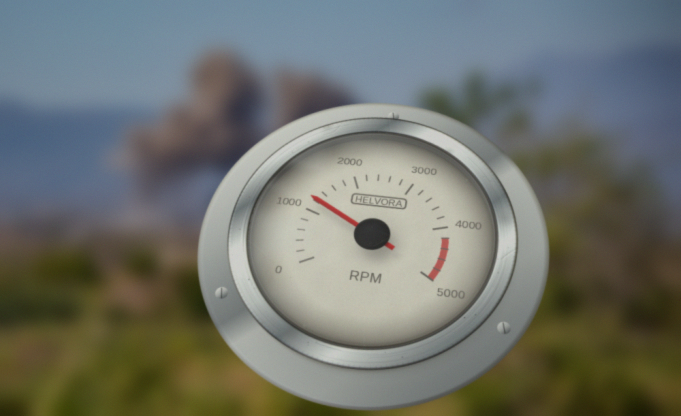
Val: 1200
